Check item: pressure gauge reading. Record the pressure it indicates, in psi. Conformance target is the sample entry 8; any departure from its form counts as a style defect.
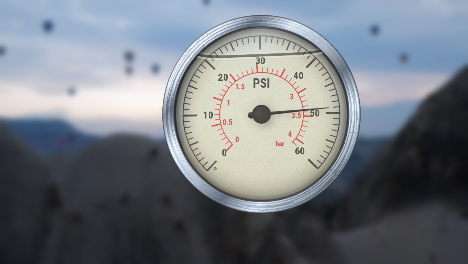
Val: 49
